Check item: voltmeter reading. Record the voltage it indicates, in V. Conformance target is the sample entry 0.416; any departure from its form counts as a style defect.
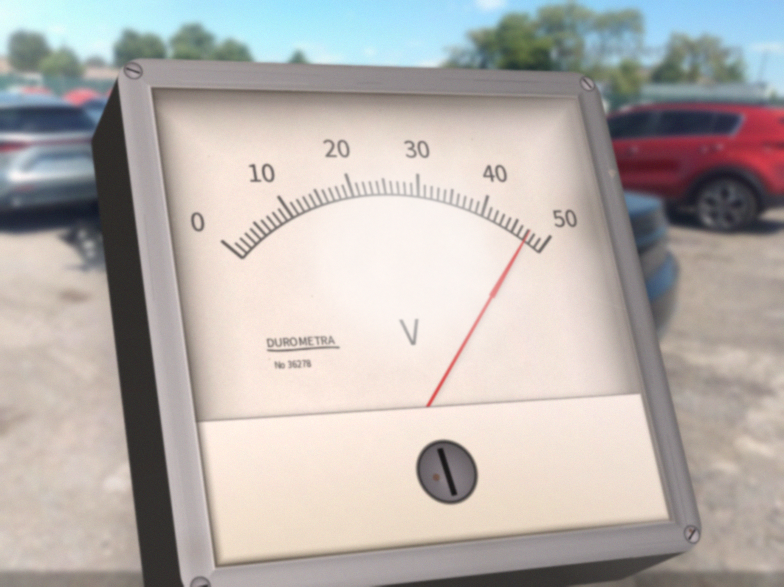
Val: 47
